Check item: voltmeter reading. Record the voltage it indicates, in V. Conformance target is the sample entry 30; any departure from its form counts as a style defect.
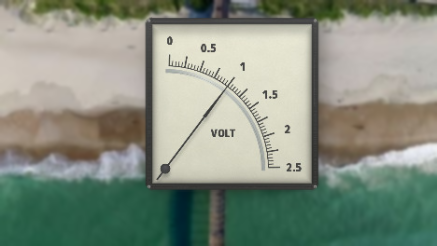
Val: 1
